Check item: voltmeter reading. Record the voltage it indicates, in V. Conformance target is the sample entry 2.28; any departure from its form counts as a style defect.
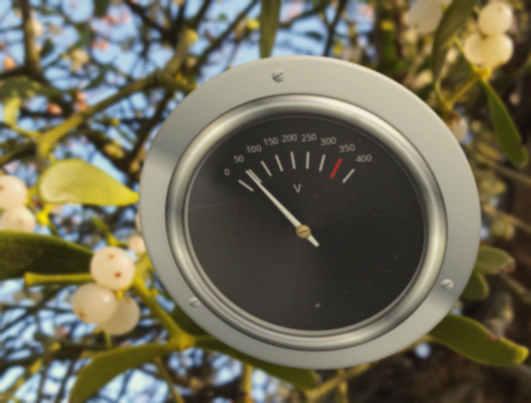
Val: 50
